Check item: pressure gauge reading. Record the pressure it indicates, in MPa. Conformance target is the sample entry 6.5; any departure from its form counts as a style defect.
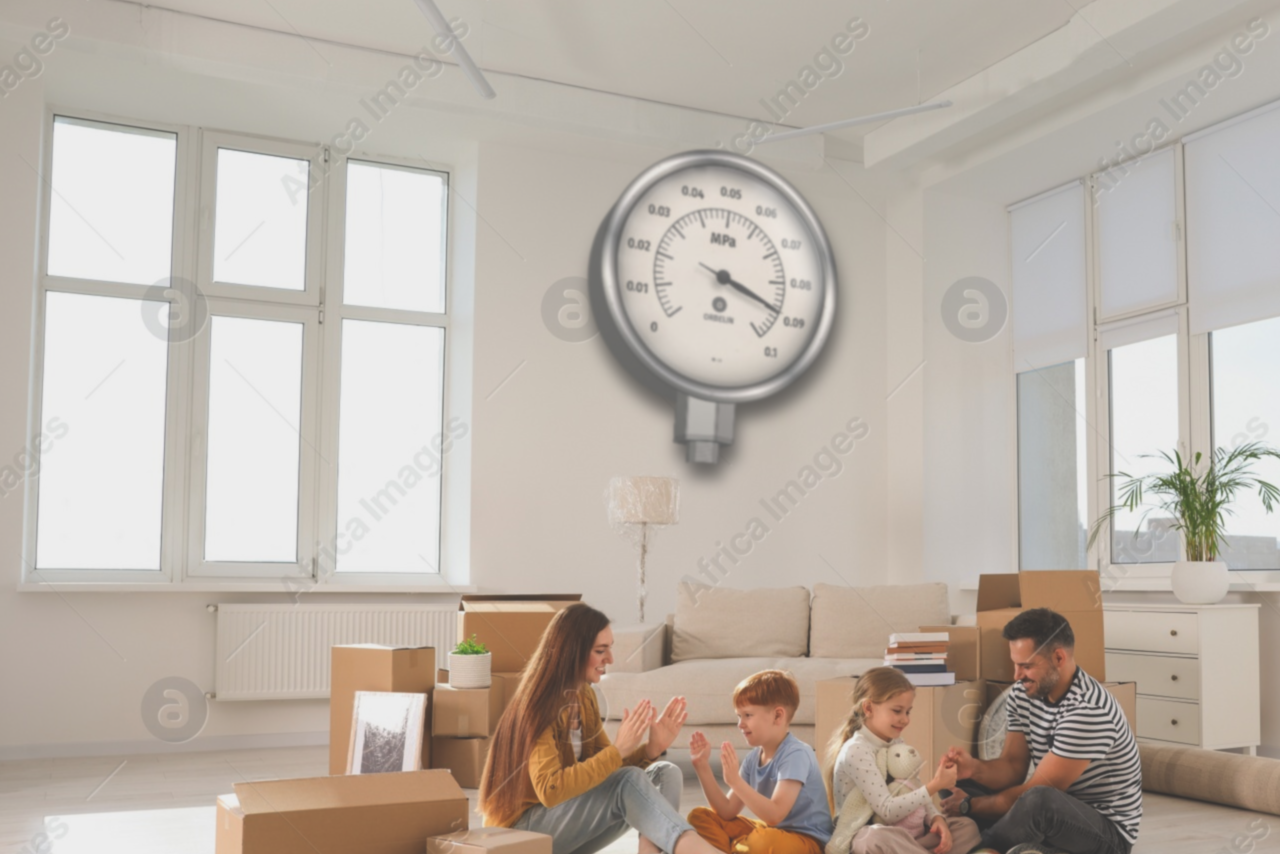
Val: 0.09
